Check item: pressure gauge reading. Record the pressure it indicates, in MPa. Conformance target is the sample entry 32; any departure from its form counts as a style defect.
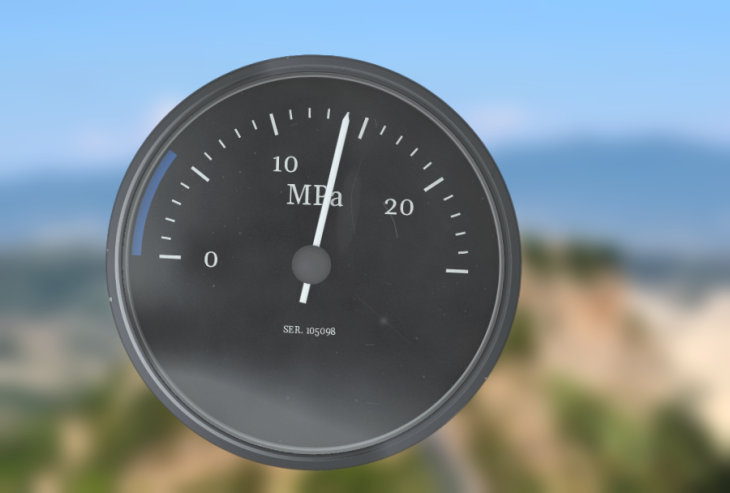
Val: 14
